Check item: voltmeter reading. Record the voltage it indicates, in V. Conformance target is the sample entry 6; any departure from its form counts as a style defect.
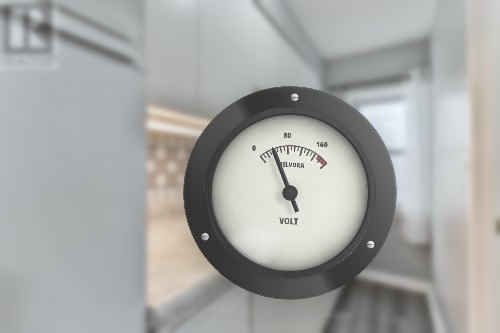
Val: 40
